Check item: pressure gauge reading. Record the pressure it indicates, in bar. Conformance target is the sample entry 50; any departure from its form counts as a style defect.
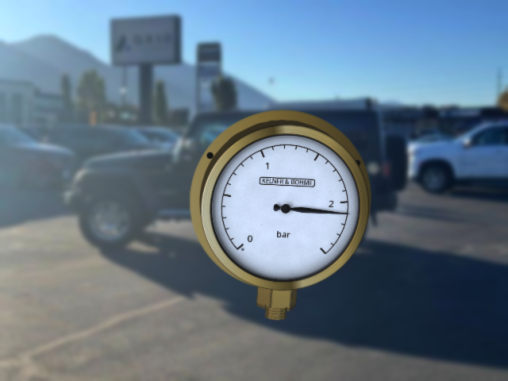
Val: 2.1
